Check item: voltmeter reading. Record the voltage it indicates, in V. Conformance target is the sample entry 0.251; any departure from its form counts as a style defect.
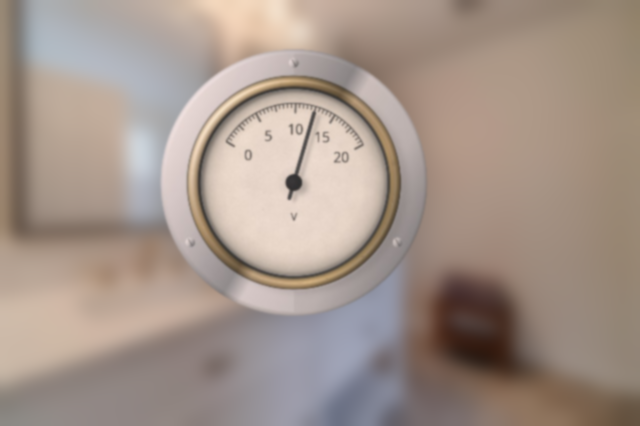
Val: 12.5
